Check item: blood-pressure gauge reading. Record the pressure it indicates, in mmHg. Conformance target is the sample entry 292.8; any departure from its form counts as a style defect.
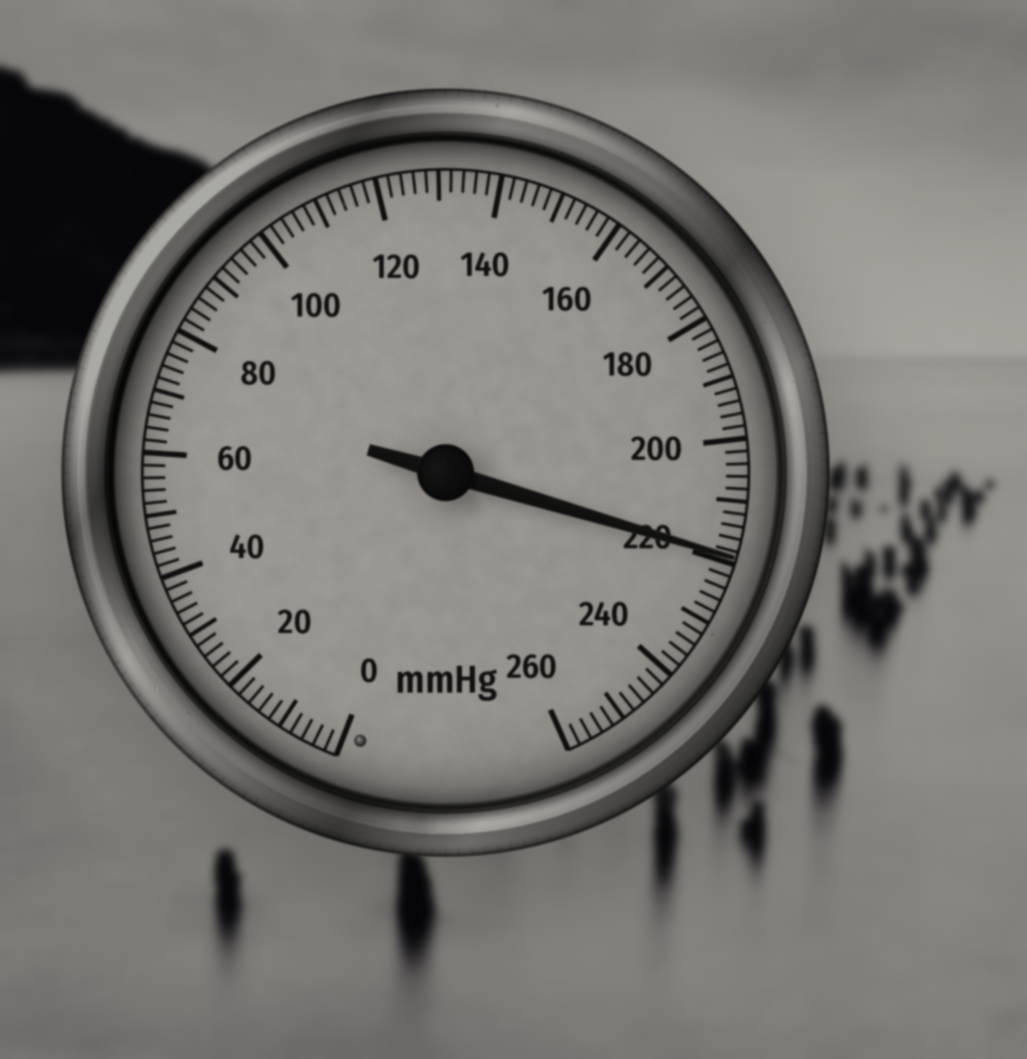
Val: 219
